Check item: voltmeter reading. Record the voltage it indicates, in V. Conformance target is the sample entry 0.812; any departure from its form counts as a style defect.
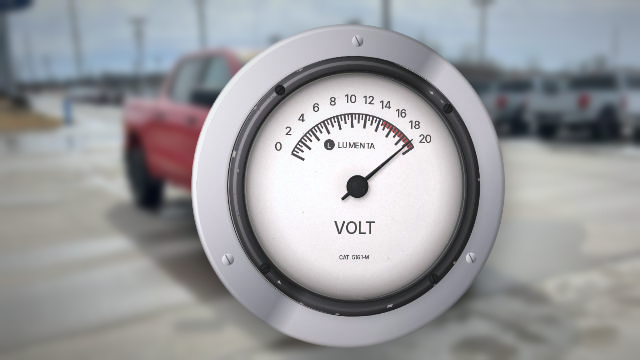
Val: 19
